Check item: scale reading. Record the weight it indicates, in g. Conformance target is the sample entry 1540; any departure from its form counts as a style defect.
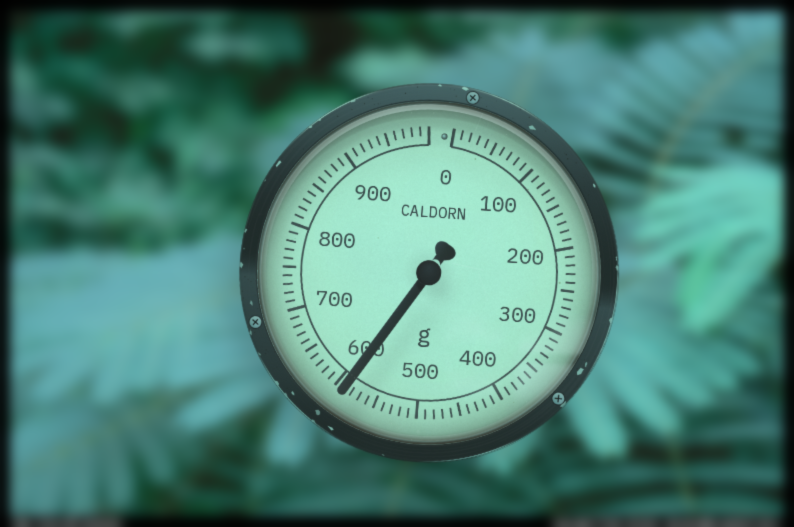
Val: 590
